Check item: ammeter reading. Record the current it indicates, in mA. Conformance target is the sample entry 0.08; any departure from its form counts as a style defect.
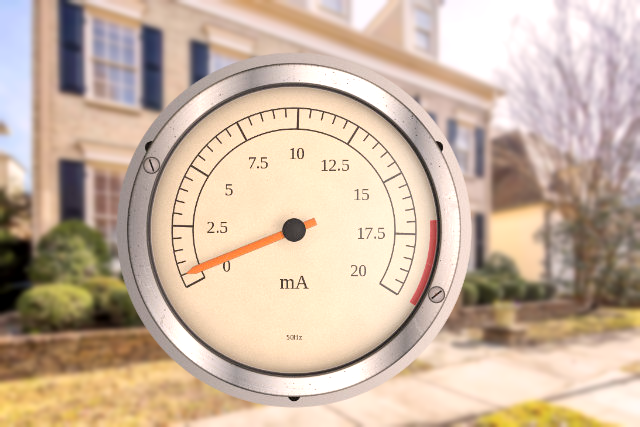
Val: 0.5
